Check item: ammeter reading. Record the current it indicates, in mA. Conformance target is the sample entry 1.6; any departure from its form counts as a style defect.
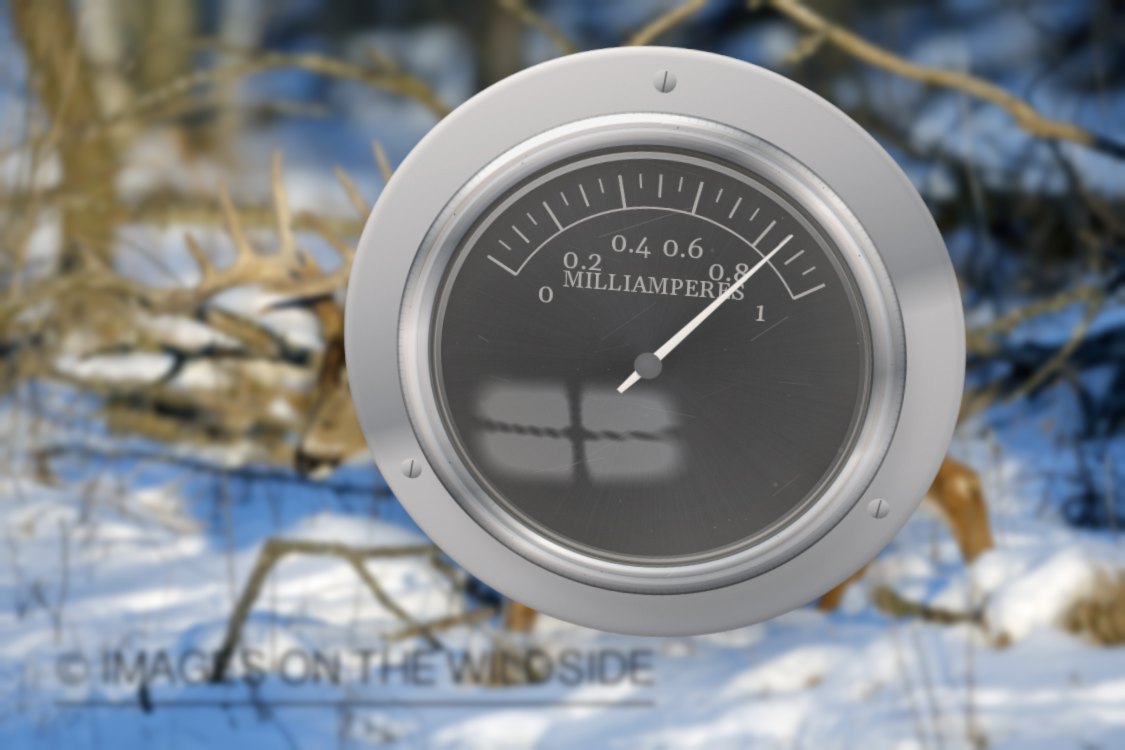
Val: 0.85
